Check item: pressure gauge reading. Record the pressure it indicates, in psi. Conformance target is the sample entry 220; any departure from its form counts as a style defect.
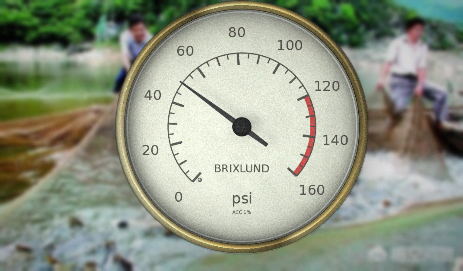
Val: 50
